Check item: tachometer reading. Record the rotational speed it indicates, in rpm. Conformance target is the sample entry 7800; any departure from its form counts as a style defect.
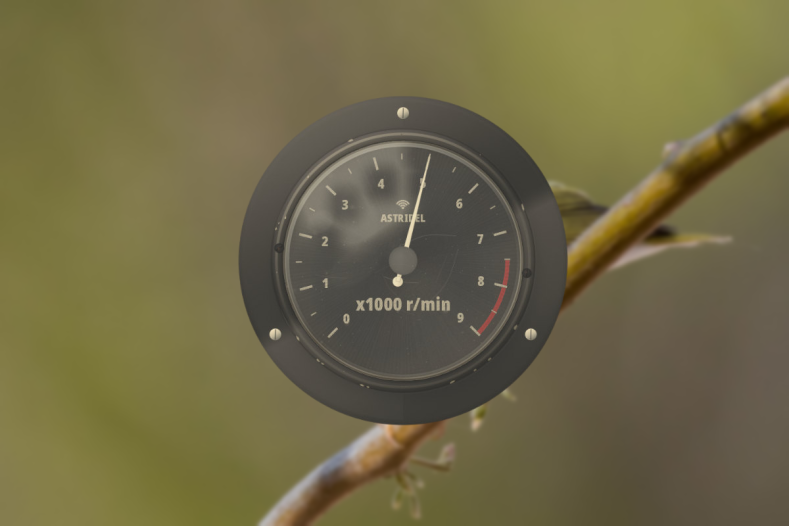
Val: 5000
